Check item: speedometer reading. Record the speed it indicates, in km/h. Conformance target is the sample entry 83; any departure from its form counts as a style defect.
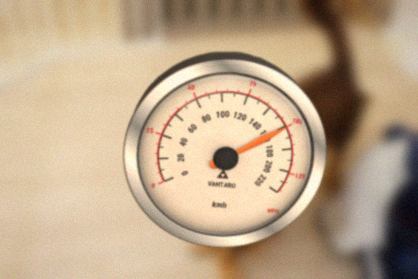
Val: 160
